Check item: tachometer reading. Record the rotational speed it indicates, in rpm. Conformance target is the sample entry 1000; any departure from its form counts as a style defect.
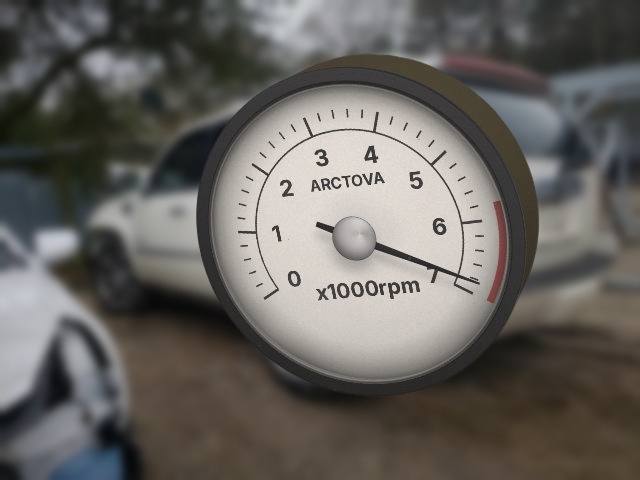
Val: 6800
